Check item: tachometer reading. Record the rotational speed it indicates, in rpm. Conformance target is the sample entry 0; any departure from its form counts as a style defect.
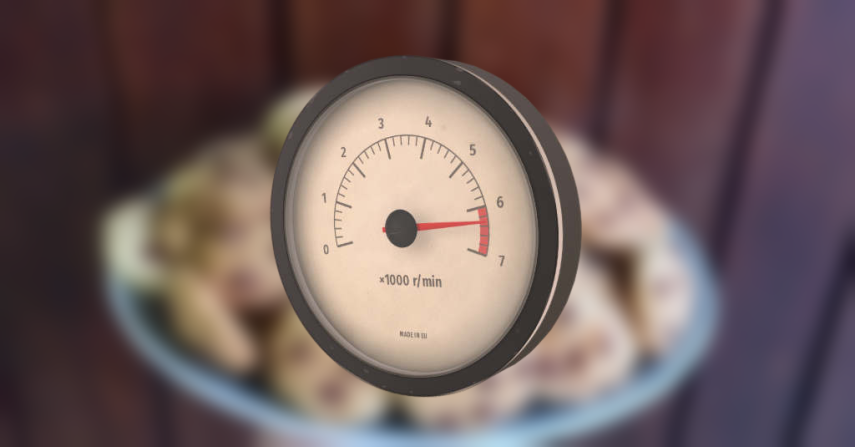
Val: 6300
